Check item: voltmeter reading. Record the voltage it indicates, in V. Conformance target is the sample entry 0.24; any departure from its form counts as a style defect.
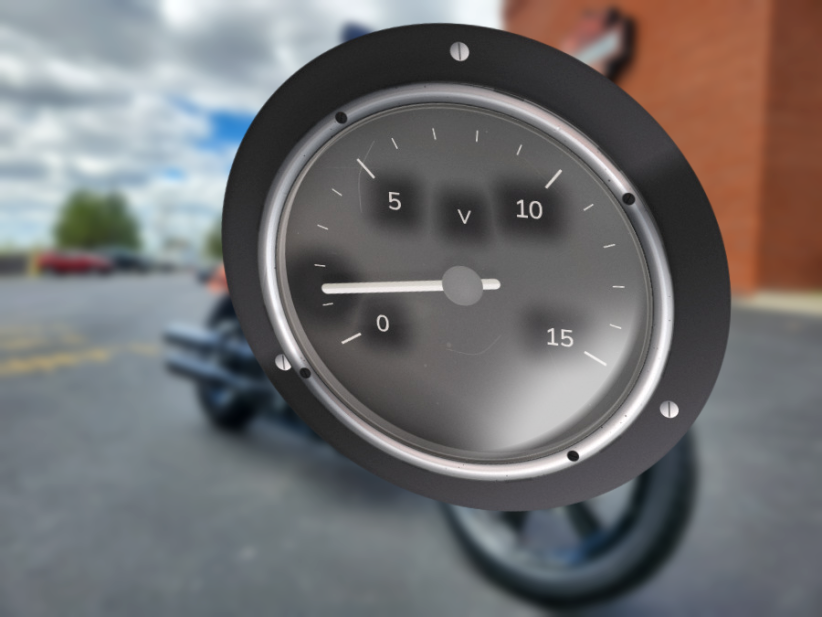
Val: 1.5
